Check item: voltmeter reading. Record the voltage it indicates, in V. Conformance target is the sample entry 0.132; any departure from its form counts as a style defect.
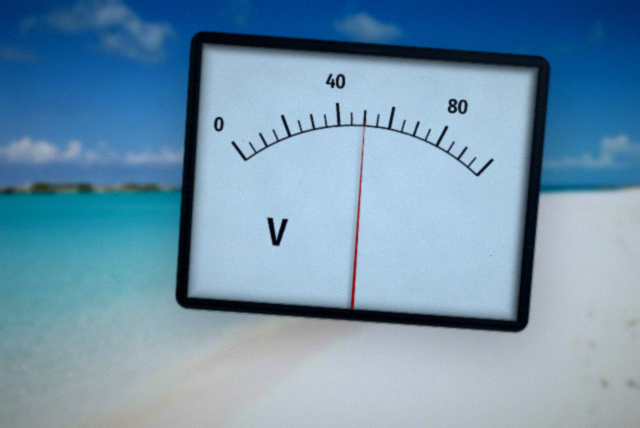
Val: 50
